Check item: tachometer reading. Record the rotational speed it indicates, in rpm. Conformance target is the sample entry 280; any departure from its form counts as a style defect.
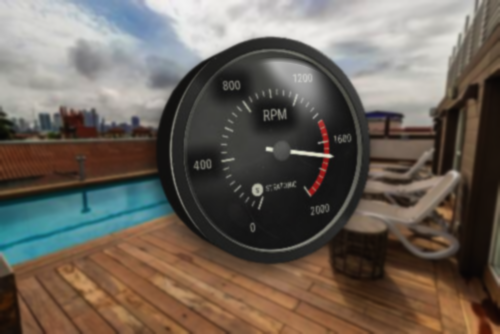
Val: 1700
